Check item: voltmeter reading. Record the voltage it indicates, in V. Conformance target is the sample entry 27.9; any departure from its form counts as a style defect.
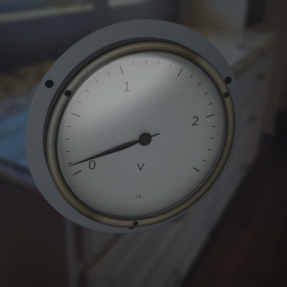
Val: 0.1
